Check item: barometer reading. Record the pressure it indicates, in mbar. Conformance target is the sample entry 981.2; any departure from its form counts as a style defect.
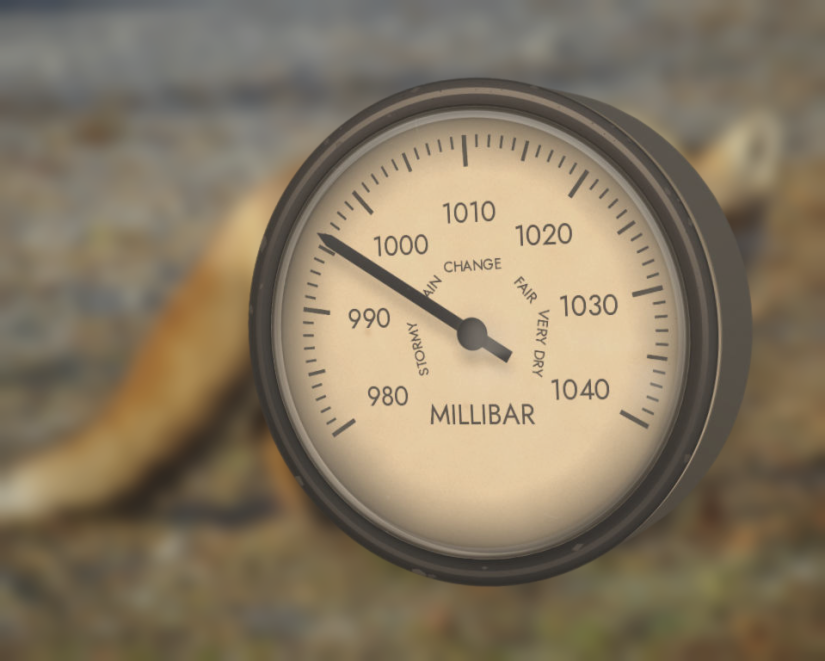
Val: 996
